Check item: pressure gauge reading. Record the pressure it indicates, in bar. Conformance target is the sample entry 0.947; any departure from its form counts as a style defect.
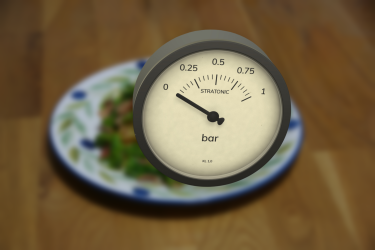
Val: 0
